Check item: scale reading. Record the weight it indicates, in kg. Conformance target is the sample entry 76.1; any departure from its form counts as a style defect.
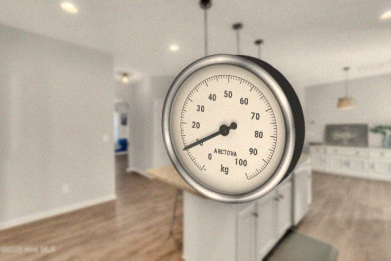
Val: 10
